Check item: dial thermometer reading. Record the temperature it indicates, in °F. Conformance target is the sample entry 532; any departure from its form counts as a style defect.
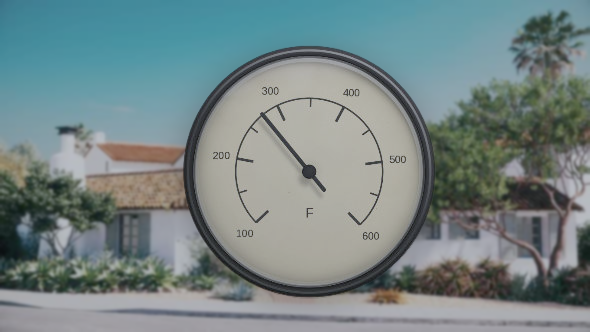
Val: 275
